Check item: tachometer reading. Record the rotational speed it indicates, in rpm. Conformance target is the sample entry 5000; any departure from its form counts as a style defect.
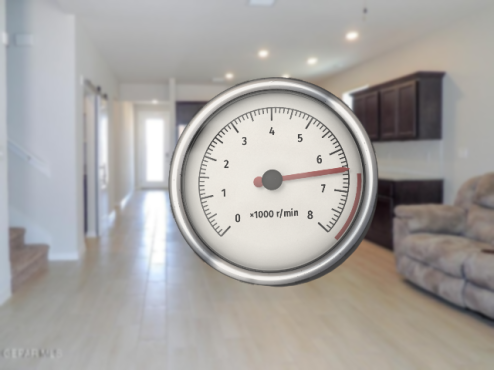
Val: 6500
